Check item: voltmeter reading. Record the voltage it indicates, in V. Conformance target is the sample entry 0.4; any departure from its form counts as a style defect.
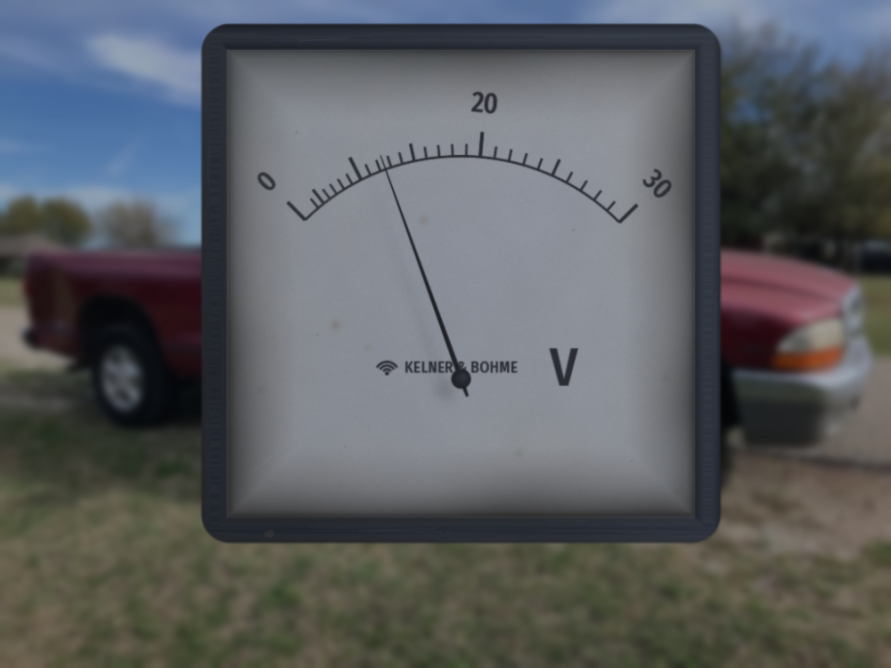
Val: 12.5
